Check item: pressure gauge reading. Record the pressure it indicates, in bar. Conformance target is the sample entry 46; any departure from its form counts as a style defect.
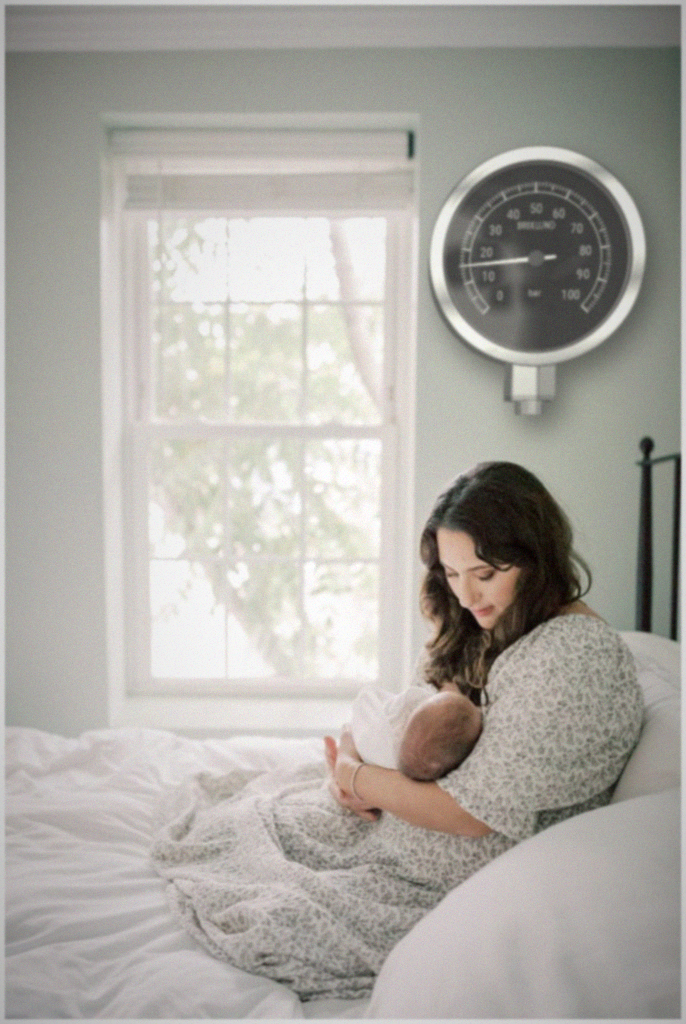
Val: 15
